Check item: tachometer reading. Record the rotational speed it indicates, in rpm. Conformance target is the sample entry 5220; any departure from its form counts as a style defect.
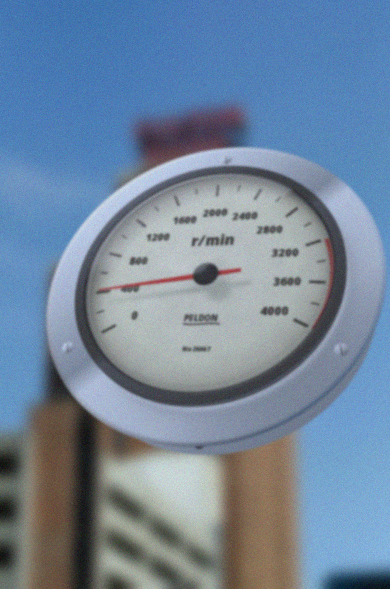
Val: 400
